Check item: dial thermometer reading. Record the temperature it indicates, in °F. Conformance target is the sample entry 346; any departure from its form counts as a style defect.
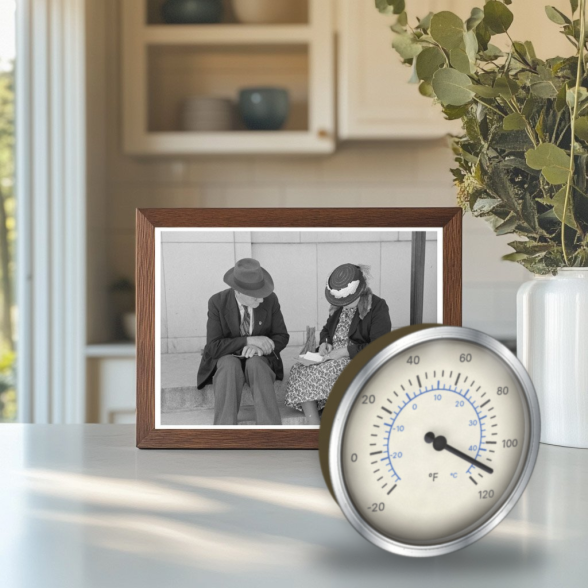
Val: 112
